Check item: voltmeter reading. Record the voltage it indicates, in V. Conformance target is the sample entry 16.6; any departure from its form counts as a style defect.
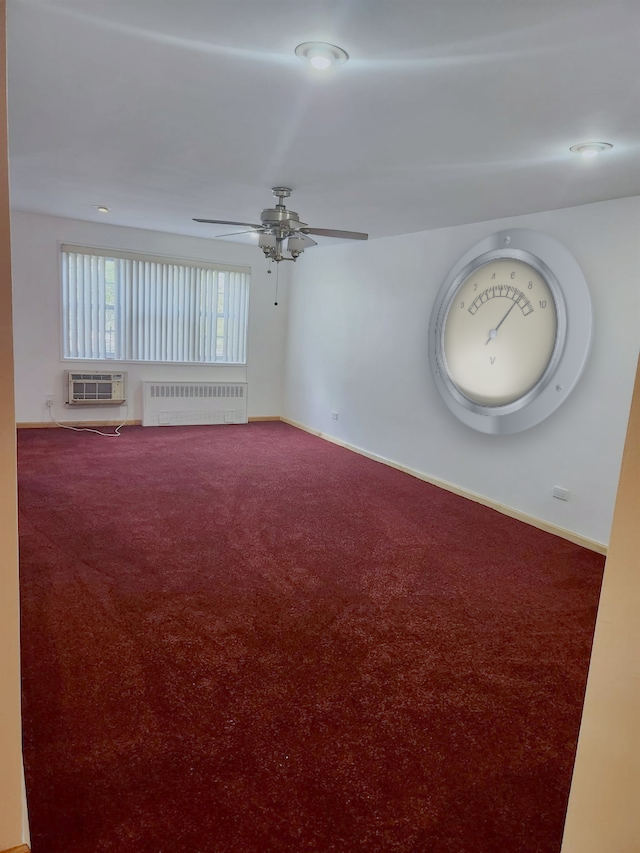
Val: 8
